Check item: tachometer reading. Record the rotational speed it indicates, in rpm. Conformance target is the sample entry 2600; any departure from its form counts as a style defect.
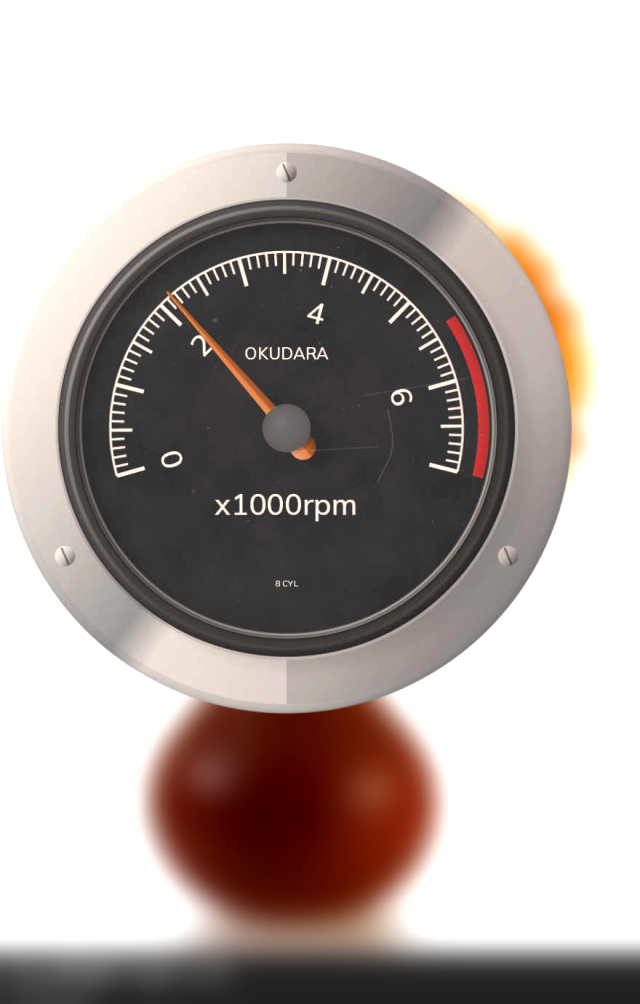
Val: 2150
